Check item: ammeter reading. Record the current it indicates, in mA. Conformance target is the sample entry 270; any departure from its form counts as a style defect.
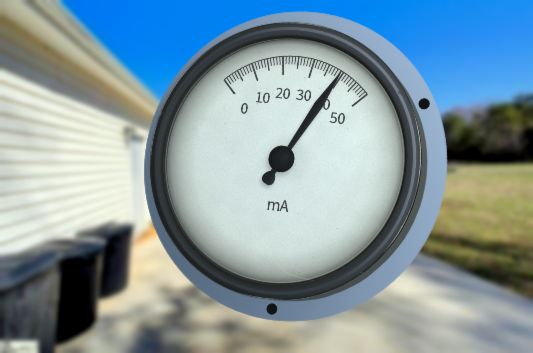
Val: 40
